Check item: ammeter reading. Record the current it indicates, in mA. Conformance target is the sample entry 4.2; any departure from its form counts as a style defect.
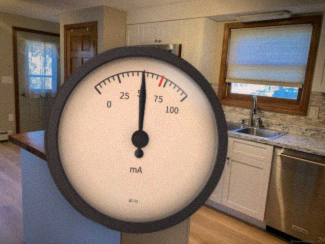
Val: 50
